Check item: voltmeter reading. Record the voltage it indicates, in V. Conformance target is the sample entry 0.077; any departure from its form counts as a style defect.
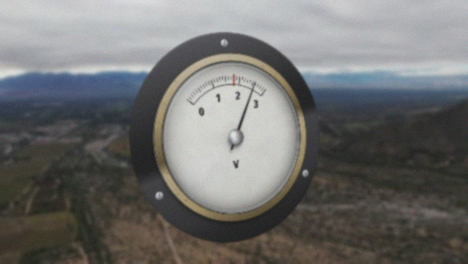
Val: 2.5
